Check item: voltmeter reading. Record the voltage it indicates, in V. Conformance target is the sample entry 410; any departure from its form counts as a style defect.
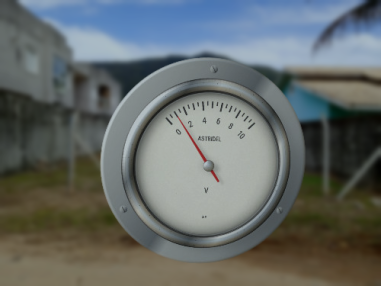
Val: 1
